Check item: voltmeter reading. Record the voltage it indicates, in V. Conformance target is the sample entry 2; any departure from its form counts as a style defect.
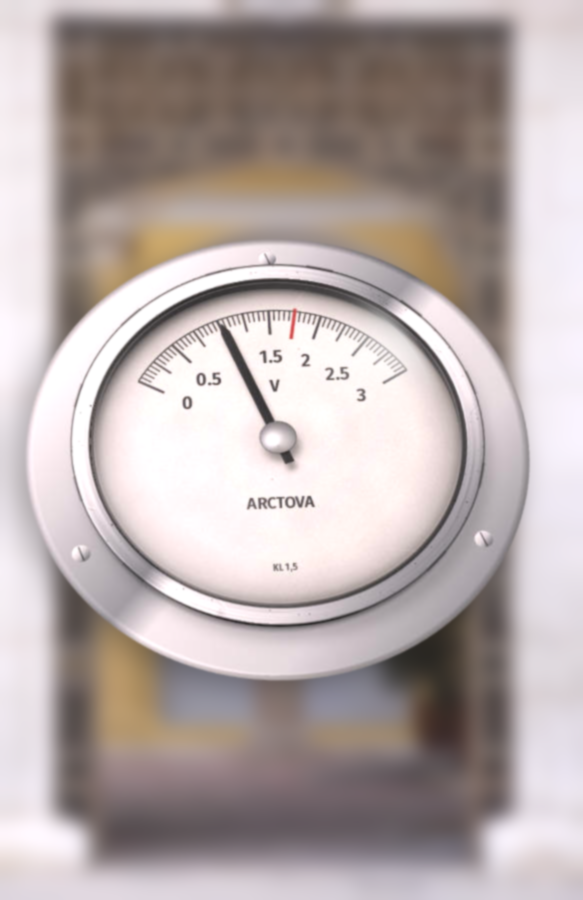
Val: 1
